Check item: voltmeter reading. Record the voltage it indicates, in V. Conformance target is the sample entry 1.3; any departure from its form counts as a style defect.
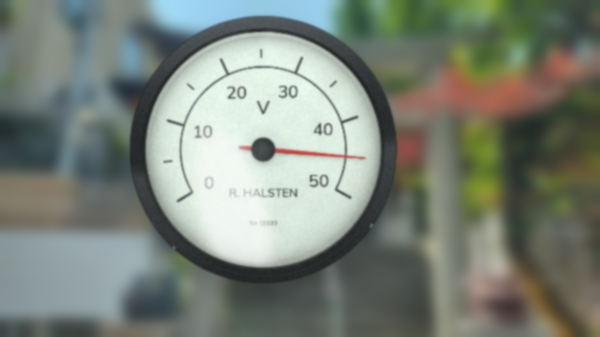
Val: 45
